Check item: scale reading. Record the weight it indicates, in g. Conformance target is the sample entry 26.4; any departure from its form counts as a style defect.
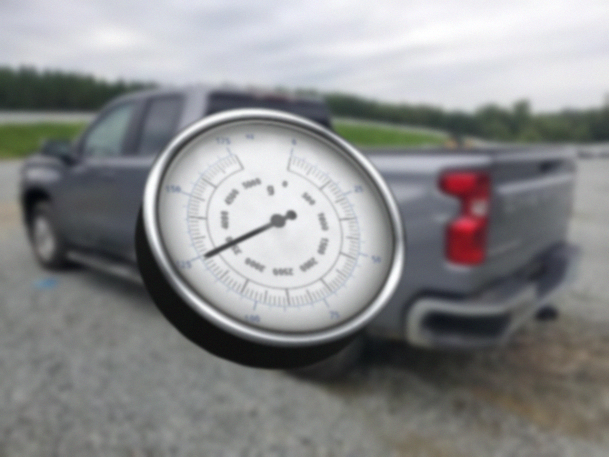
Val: 3500
